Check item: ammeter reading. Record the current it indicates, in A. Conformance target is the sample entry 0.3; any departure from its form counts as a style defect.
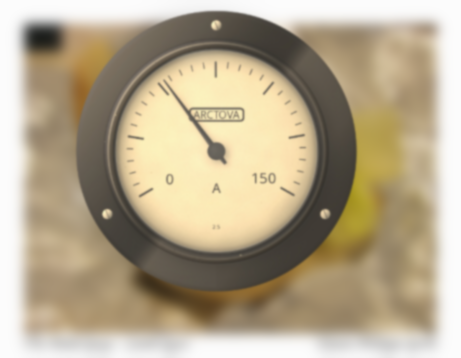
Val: 52.5
